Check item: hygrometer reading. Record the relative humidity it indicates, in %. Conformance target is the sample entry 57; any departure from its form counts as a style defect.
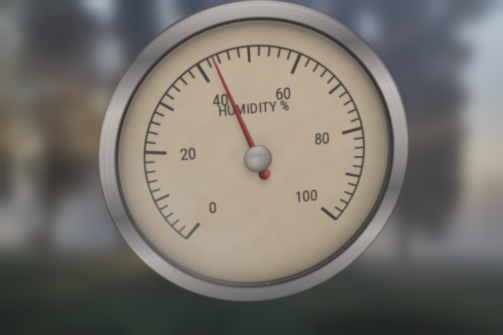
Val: 43
